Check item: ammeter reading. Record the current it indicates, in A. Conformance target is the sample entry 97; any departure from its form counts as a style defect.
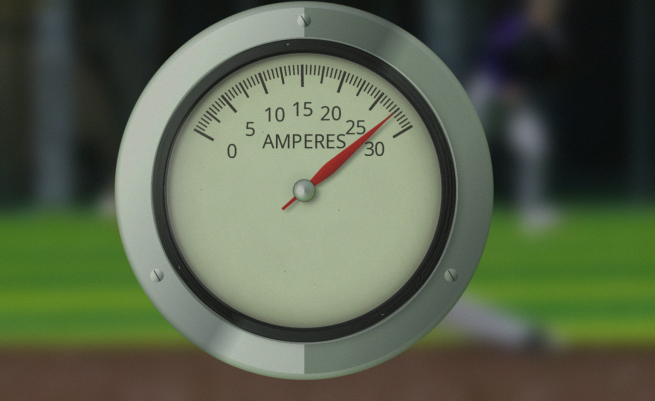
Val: 27.5
